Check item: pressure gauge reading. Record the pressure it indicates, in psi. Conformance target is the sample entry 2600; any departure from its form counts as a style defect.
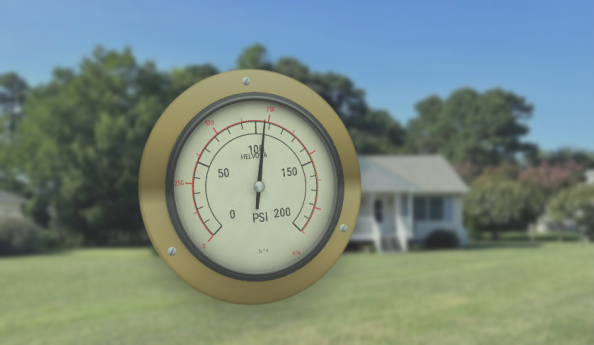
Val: 105
